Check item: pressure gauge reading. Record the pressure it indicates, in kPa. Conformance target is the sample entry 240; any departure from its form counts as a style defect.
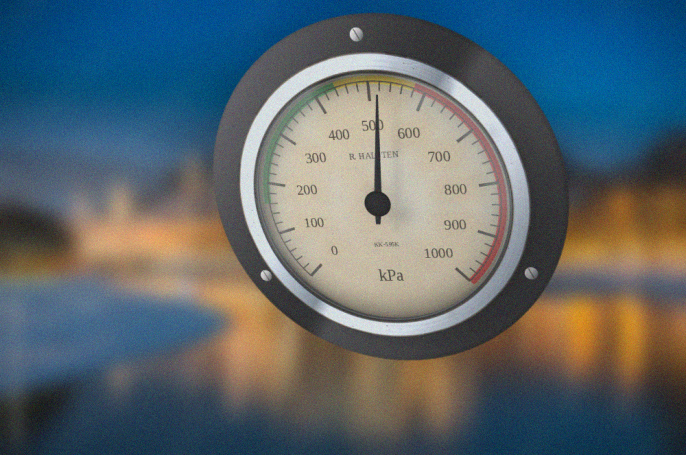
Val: 520
